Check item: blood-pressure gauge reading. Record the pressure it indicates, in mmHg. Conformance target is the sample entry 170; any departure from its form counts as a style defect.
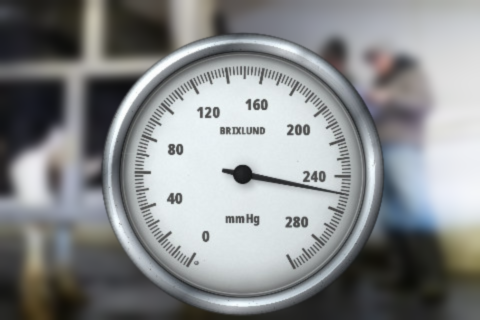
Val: 250
